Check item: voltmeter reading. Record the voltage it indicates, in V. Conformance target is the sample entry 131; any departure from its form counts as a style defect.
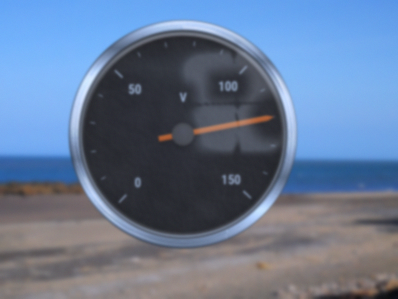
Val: 120
